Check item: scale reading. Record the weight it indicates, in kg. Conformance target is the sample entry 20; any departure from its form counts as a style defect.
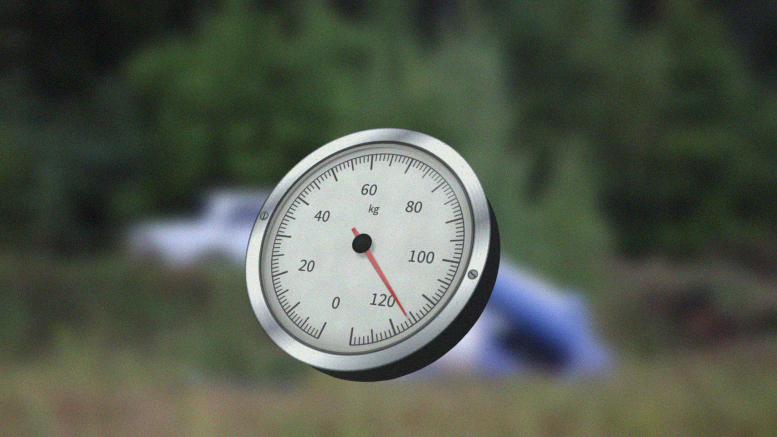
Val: 116
